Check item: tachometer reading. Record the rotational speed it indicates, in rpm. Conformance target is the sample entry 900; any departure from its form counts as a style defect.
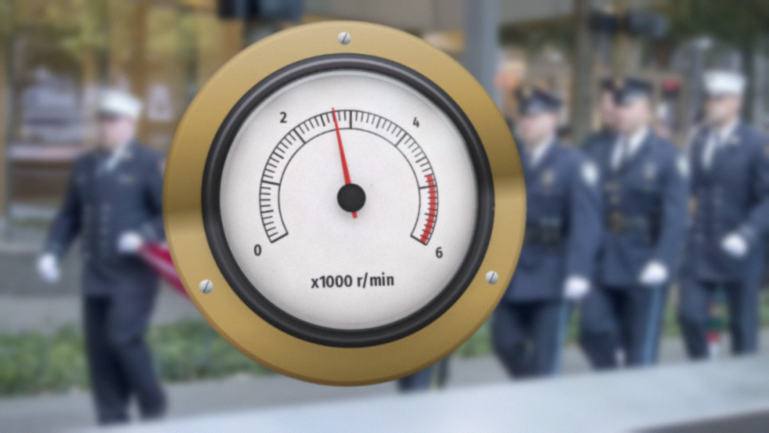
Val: 2700
